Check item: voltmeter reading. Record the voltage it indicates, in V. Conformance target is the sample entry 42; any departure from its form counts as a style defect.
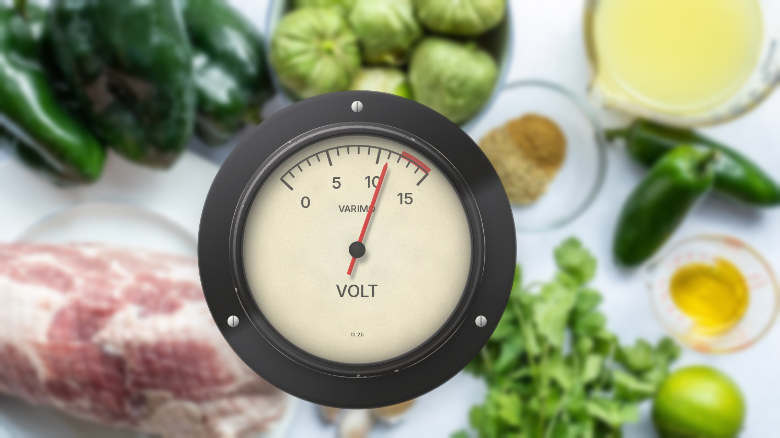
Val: 11
